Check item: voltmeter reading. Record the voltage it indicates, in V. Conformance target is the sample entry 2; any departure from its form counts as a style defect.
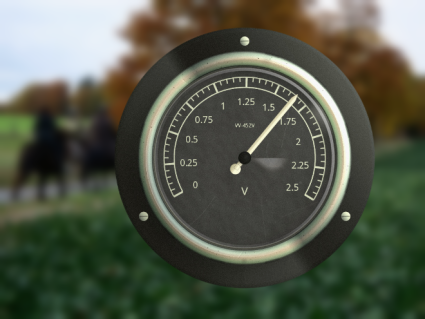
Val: 1.65
